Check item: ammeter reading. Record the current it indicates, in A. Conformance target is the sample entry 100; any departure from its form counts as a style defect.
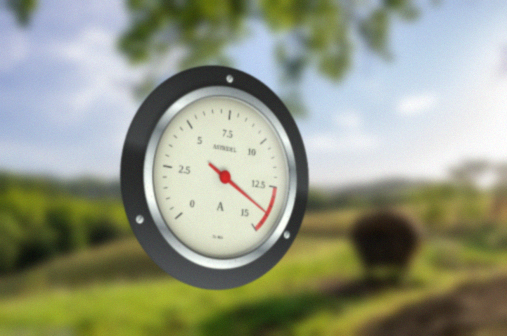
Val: 14
